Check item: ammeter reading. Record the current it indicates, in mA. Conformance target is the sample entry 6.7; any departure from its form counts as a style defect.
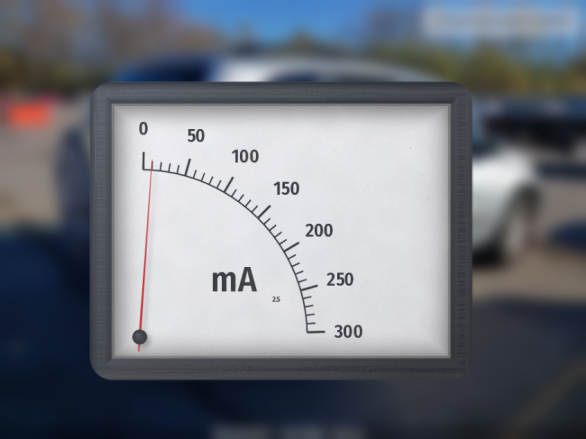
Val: 10
